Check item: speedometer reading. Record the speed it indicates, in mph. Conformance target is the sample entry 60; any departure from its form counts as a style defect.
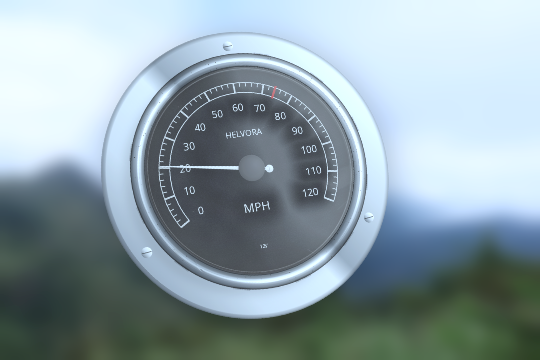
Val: 20
